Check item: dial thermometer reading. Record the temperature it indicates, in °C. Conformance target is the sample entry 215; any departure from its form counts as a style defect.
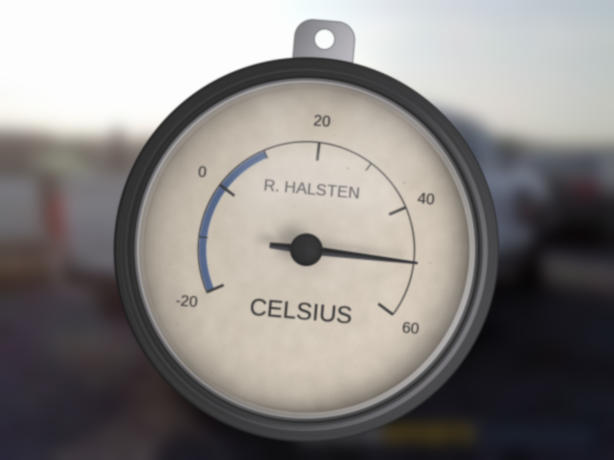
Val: 50
